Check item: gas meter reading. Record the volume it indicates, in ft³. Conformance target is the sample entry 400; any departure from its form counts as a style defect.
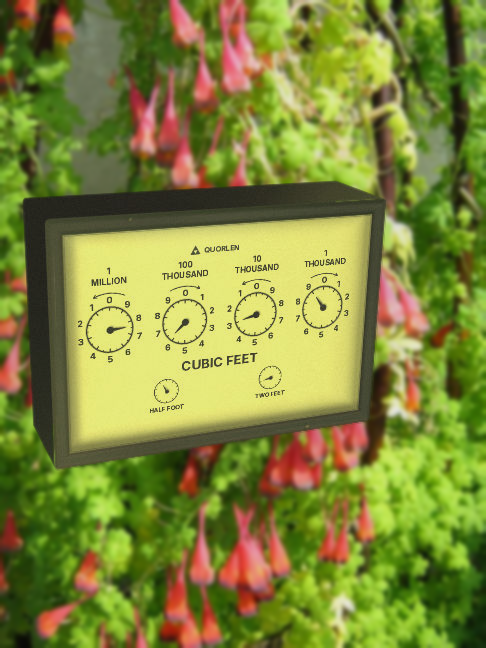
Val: 762900
